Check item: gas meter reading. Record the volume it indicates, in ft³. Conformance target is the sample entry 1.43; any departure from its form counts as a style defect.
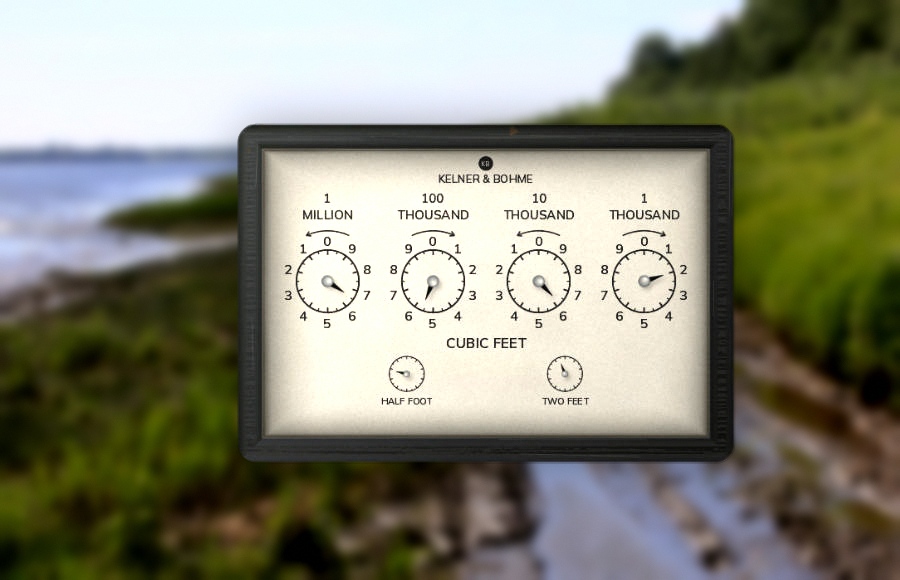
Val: 656200
